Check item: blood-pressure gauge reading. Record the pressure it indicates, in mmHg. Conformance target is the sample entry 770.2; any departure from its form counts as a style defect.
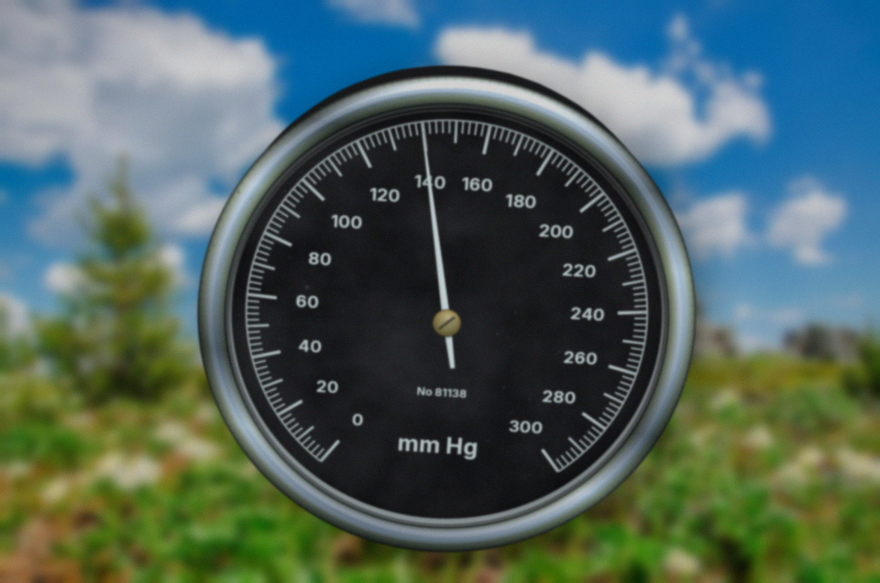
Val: 140
